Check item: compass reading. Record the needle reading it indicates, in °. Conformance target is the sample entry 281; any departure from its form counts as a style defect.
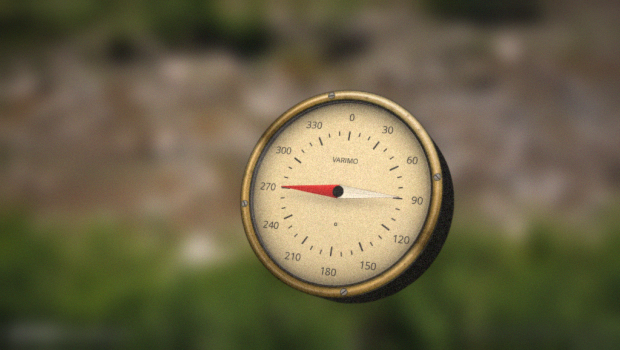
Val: 270
